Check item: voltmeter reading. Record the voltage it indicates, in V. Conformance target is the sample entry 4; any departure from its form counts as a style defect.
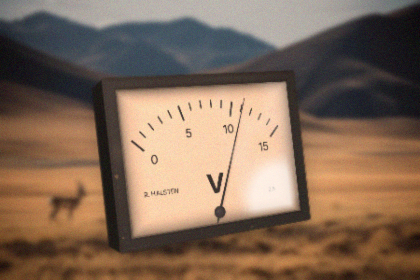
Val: 11
